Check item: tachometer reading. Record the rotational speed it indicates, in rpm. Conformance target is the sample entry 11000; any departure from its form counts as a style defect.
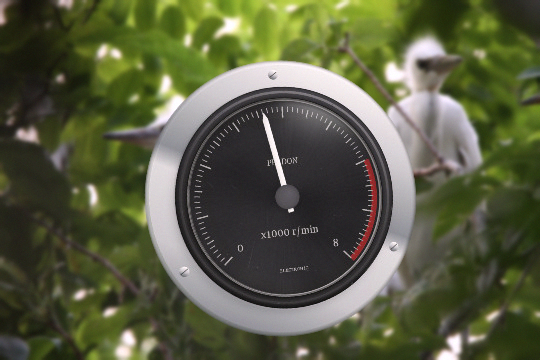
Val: 3600
